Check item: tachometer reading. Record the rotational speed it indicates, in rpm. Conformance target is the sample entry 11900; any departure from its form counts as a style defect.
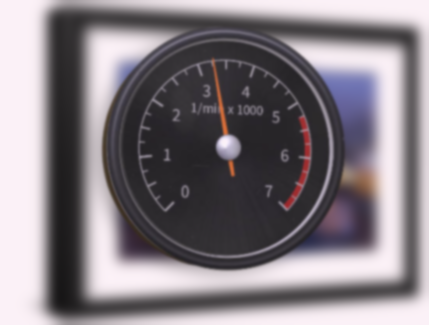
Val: 3250
